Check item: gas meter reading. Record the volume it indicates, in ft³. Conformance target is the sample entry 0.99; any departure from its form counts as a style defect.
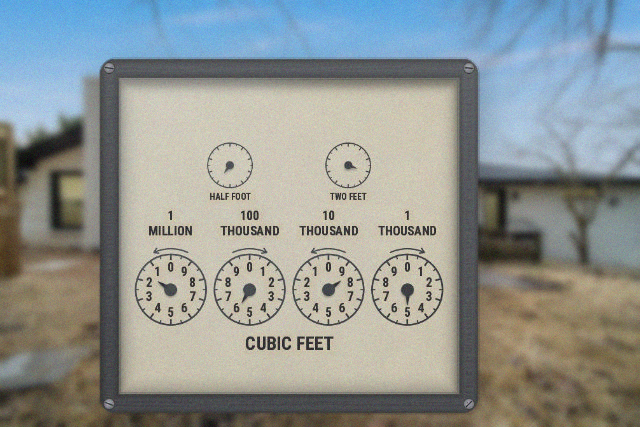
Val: 158500
